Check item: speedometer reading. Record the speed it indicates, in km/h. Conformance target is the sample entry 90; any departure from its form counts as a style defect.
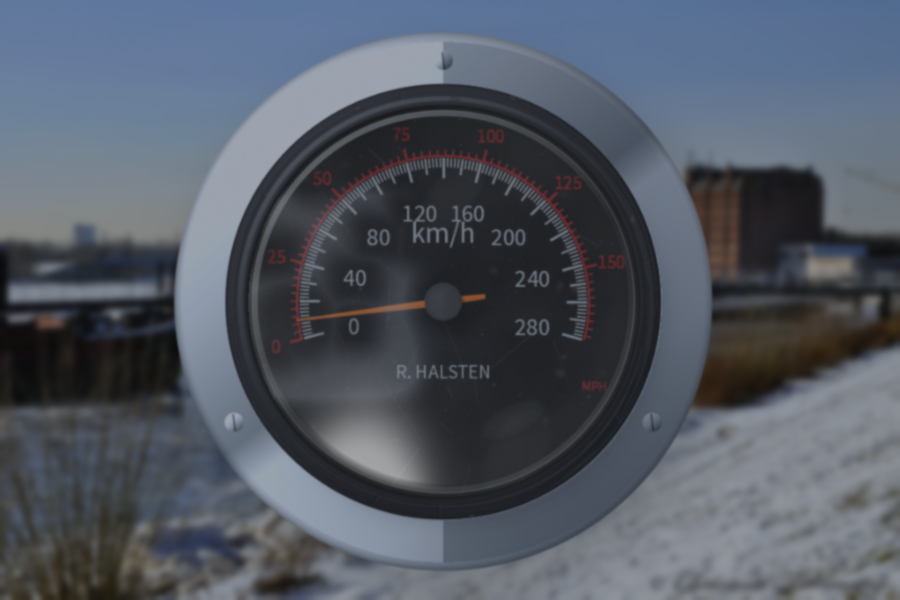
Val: 10
